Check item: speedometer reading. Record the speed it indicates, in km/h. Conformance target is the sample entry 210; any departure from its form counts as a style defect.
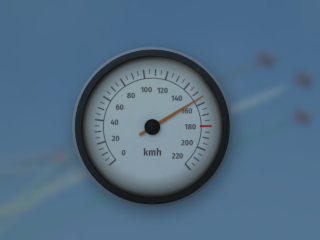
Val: 155
